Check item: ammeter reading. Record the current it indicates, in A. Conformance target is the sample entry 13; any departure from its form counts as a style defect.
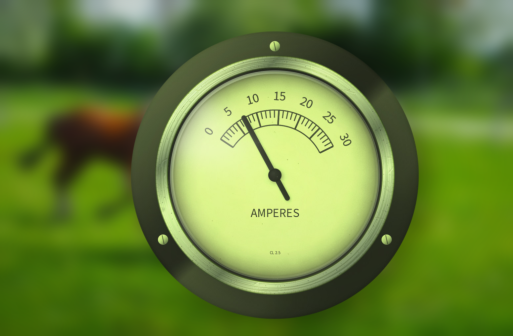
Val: 7
